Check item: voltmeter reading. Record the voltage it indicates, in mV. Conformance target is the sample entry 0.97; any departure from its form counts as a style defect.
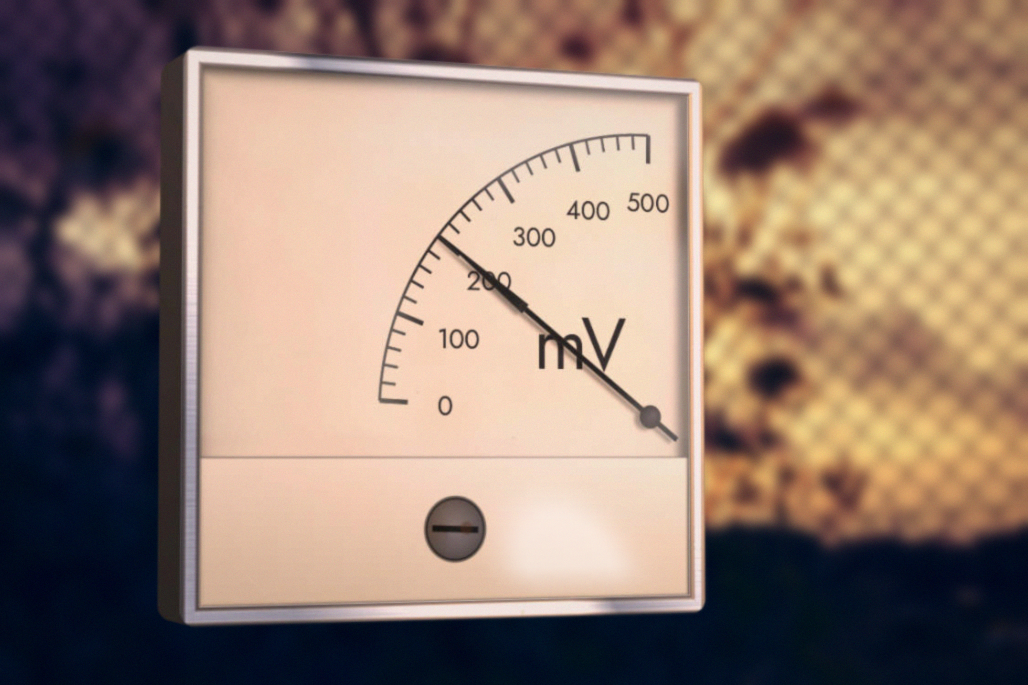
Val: 200
